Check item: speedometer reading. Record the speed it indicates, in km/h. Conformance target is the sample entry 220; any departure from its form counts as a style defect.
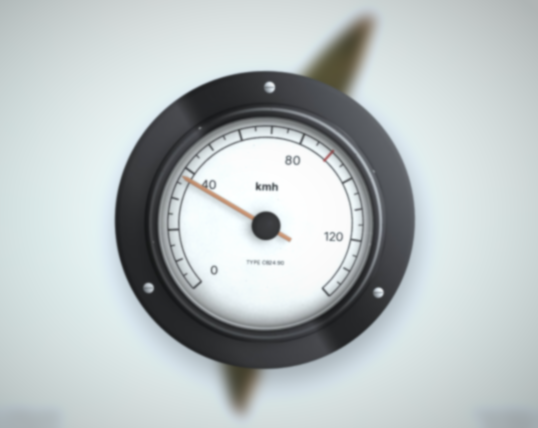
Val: 37.5
